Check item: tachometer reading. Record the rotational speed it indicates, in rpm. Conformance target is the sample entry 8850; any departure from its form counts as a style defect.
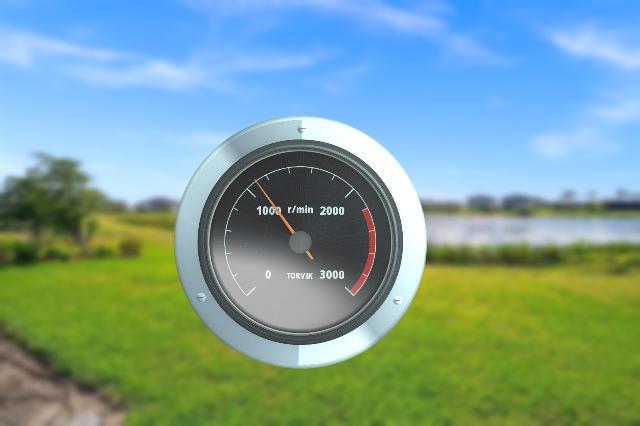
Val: 1100
